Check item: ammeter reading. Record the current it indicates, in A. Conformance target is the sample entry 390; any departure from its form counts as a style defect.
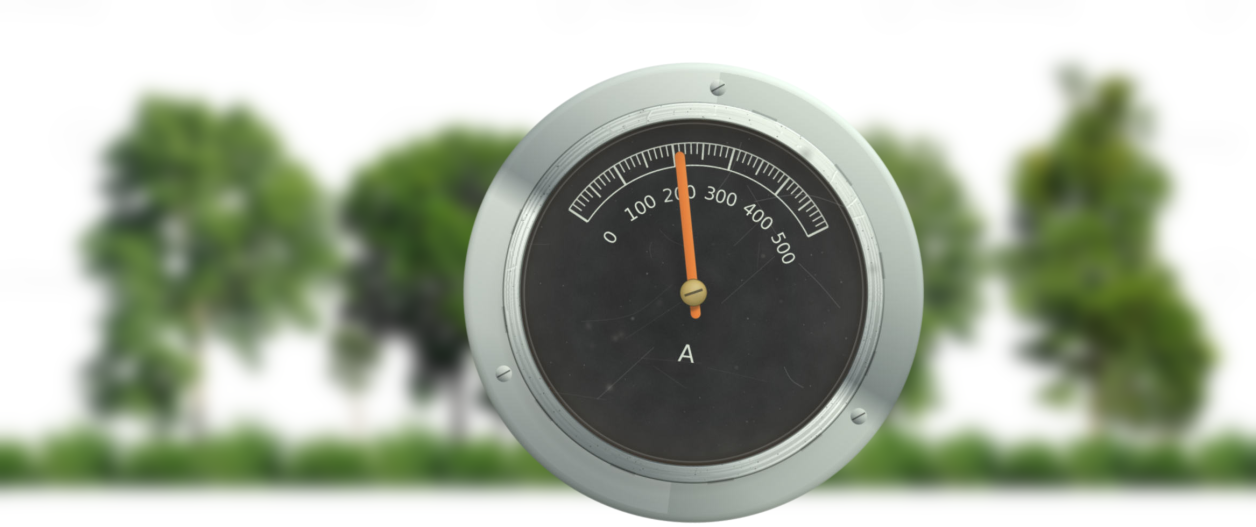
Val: 210
